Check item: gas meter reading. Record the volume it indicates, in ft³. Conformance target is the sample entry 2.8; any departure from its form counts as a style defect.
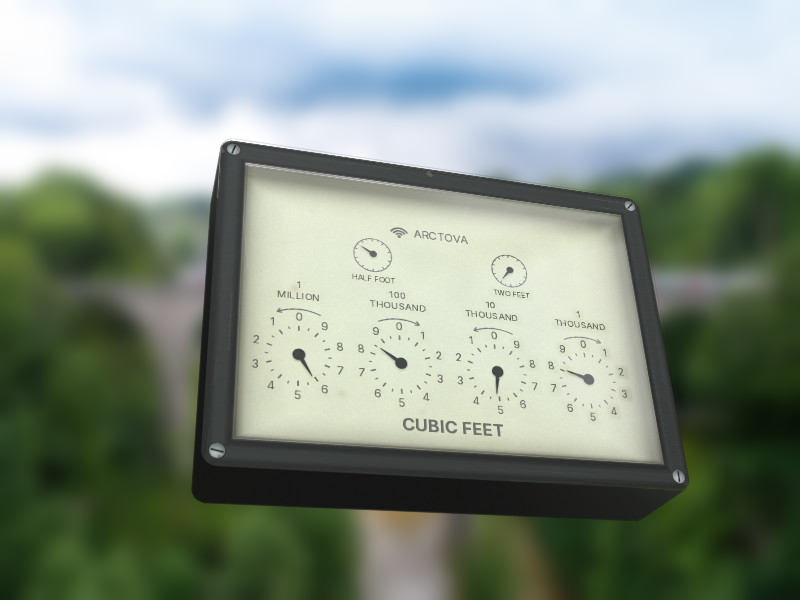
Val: 584800
